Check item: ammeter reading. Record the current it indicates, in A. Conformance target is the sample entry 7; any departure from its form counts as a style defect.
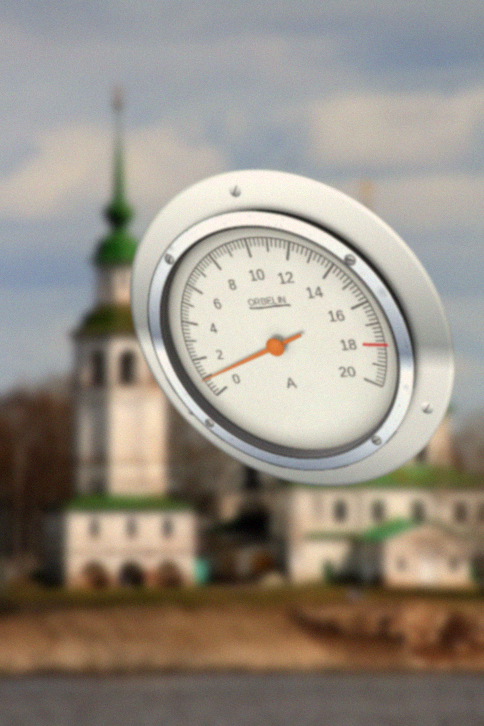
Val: 1
